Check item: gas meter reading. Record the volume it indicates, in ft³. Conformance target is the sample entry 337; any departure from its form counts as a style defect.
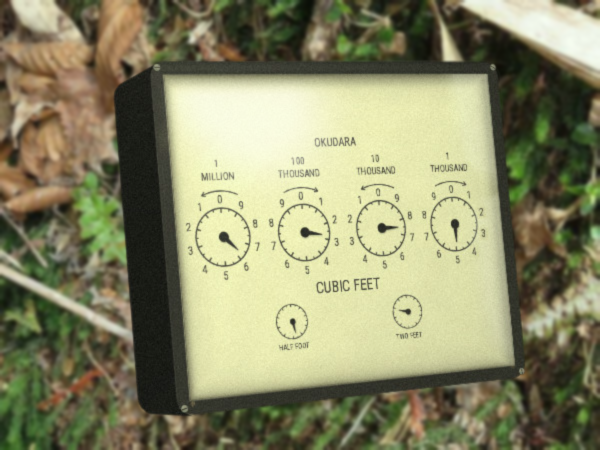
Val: 627500
